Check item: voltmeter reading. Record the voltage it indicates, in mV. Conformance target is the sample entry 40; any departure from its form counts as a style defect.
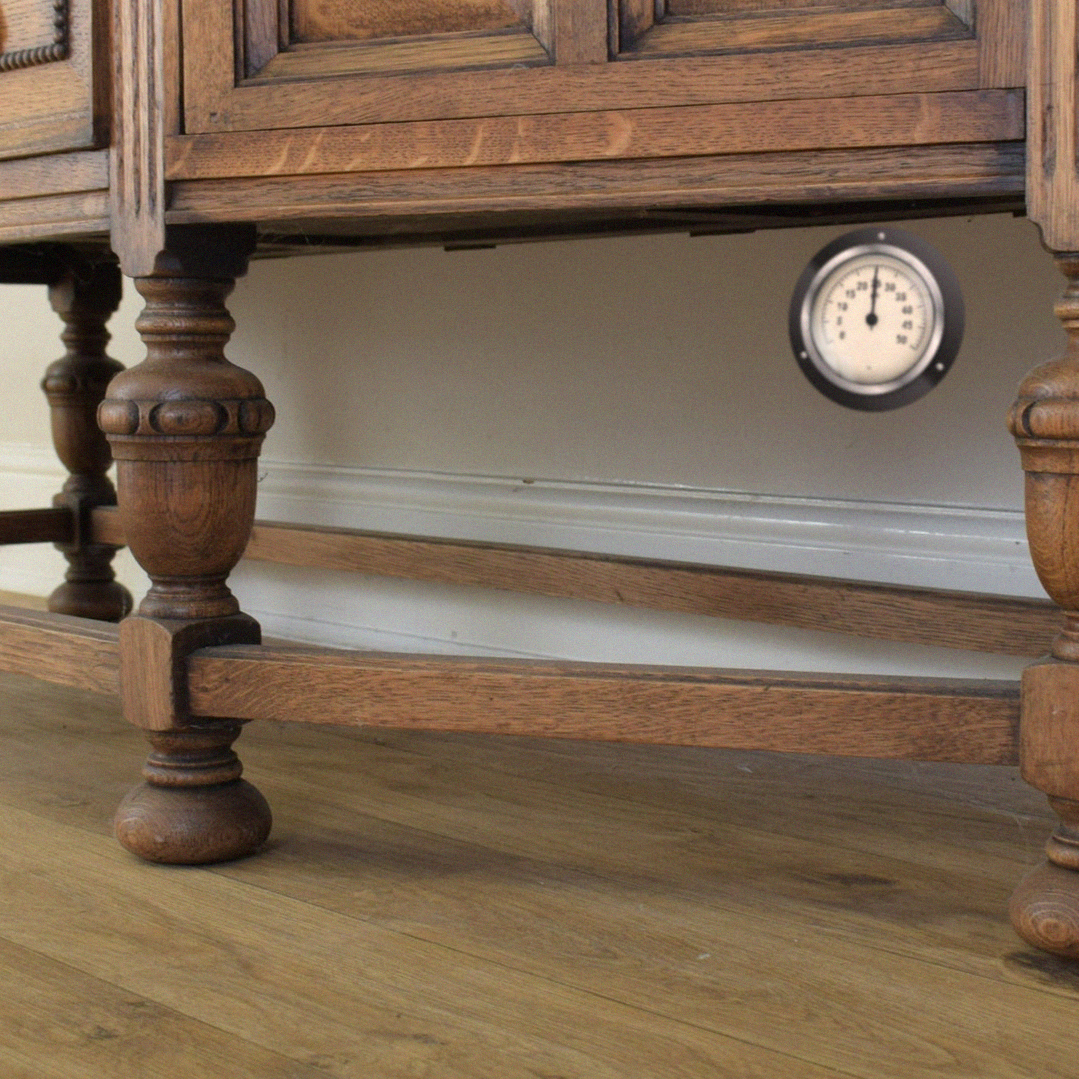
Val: 25
